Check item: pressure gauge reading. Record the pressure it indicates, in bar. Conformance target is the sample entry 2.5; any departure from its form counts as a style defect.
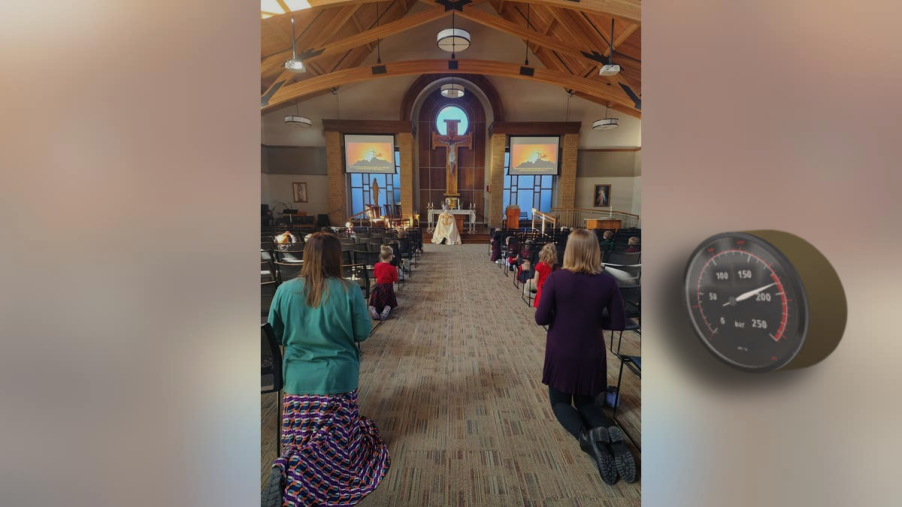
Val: 190
